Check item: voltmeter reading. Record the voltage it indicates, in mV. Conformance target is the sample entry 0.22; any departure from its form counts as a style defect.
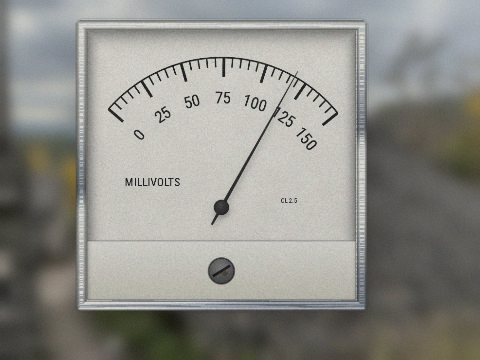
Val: 117.5
